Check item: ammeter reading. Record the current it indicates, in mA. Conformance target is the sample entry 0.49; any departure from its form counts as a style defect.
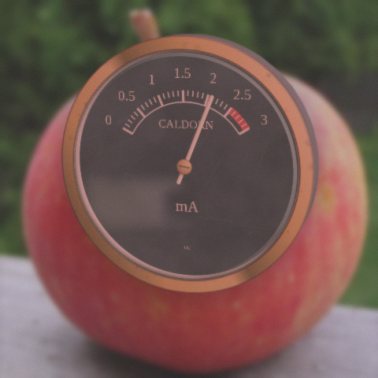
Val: 2.1
